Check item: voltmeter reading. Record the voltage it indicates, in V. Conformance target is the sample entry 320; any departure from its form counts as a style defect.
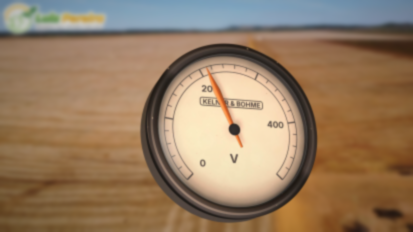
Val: 210
